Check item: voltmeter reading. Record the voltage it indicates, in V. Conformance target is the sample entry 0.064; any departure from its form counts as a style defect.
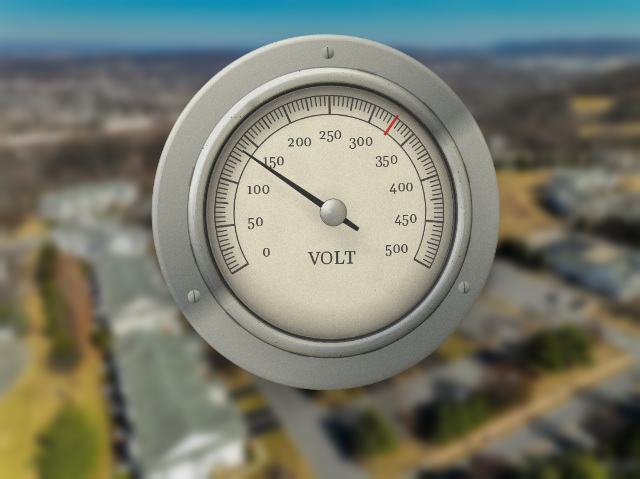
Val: 135
